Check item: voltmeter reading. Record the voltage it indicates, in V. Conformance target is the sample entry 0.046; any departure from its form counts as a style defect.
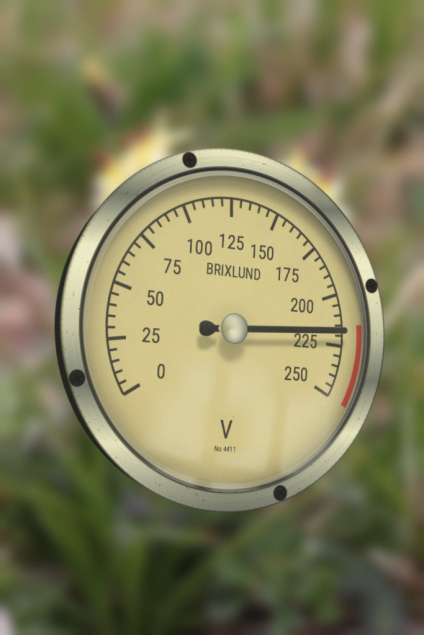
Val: 217.5
